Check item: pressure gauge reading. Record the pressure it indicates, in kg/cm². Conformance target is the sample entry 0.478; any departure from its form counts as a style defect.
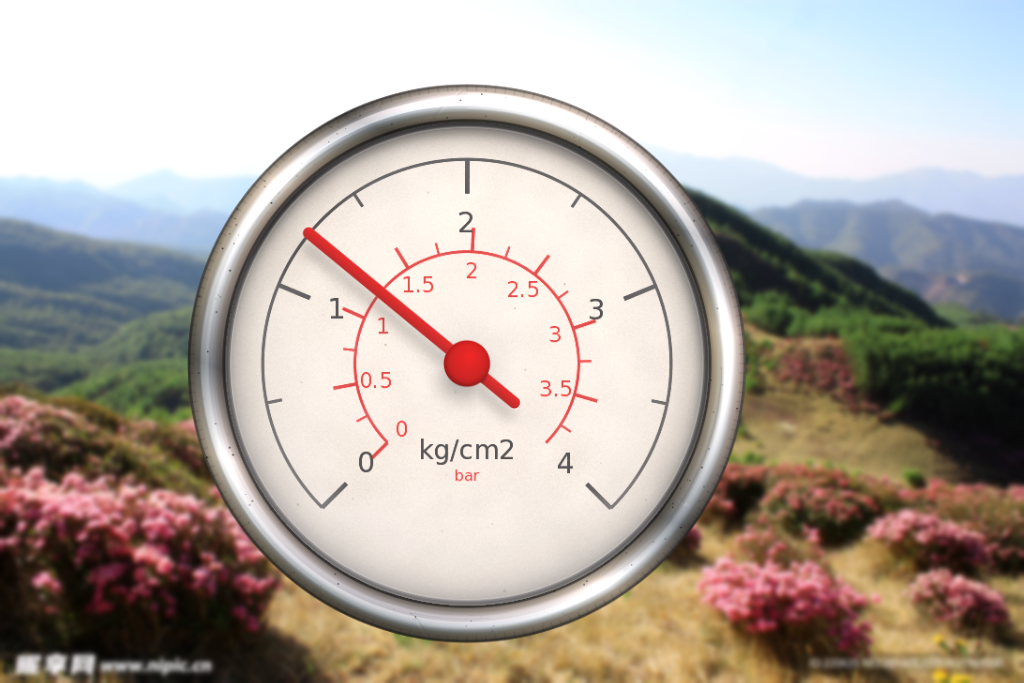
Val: 1.25
